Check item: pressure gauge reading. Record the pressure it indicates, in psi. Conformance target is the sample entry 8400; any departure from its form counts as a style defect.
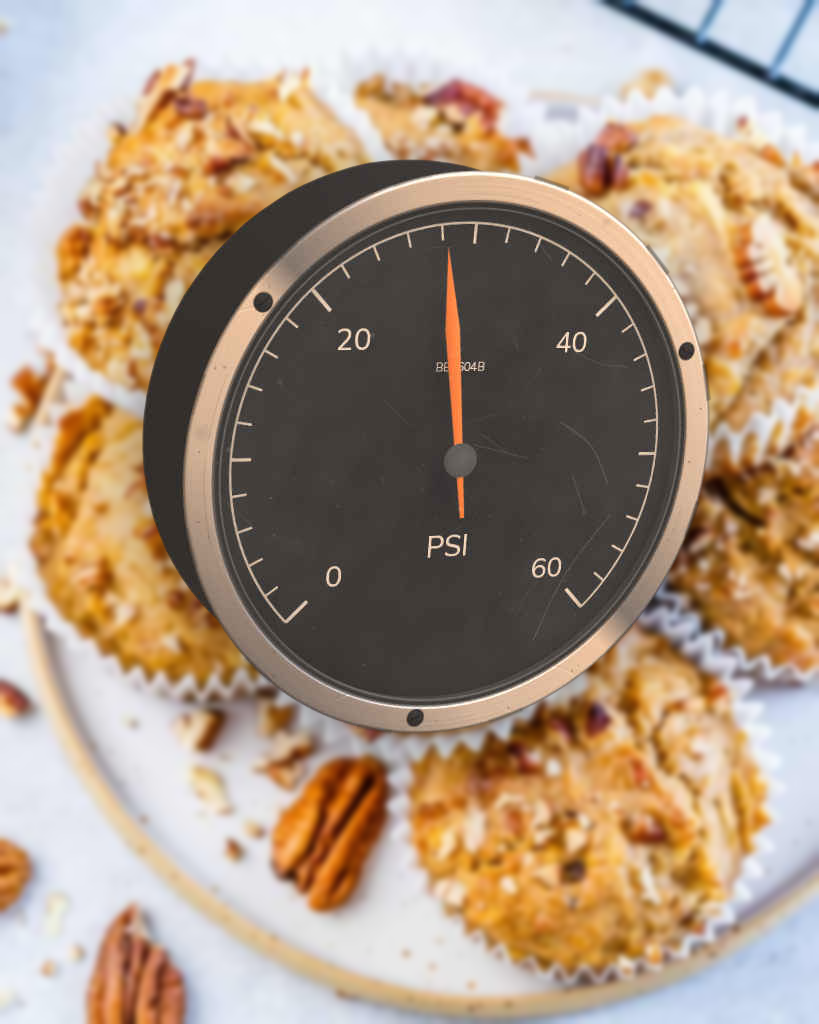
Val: 28
